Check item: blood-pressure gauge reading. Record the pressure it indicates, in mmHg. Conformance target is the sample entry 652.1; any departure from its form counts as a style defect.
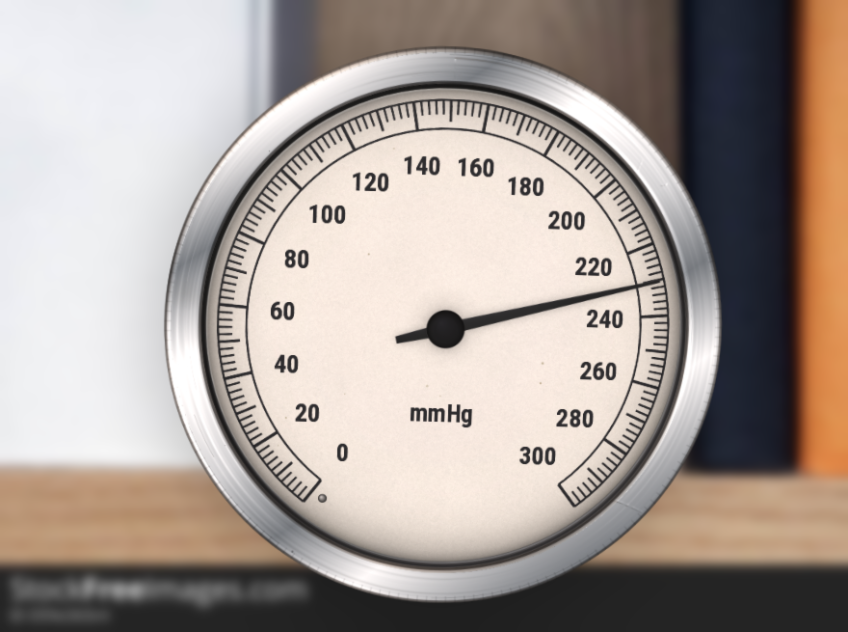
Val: 230
